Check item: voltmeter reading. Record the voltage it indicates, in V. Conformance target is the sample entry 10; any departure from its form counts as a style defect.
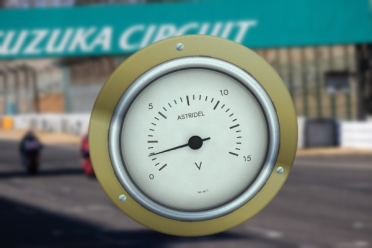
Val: 1.5
